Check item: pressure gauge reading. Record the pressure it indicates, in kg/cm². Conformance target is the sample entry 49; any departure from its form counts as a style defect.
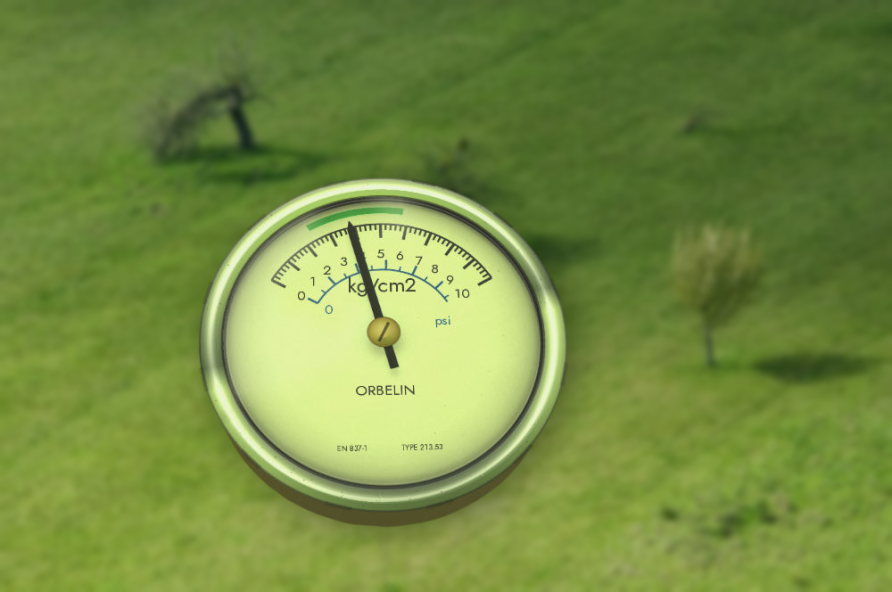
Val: 3.8
